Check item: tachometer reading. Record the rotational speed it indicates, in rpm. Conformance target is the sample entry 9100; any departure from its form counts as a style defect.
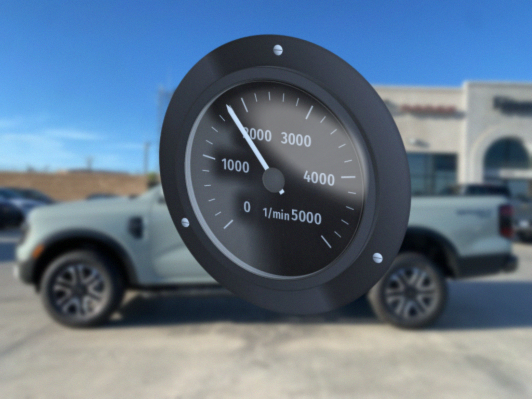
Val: 1800
